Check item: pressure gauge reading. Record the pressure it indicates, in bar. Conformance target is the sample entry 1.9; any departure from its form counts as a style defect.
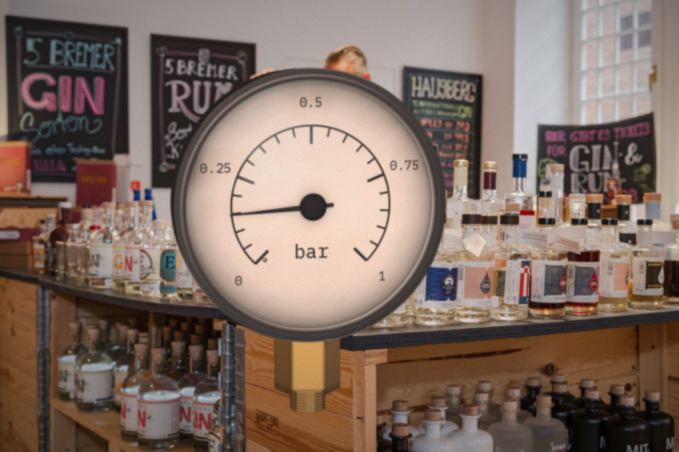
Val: 0.15
